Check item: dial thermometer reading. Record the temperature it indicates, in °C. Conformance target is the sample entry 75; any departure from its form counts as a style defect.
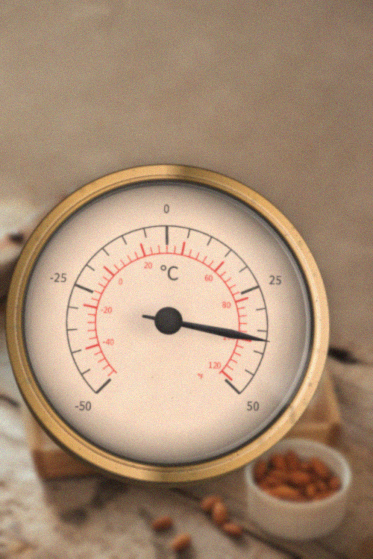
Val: 37.5
